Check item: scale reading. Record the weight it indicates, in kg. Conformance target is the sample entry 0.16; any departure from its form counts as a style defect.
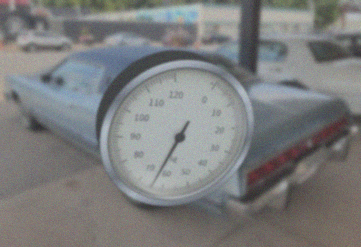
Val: 65
